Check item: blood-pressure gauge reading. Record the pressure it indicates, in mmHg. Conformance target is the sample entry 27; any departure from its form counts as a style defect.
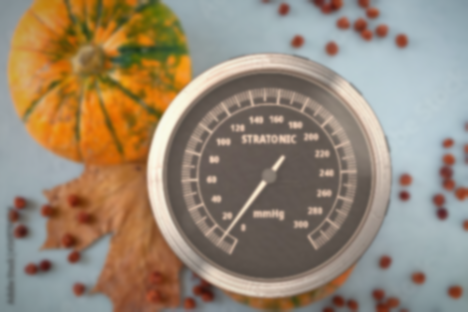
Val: 10
